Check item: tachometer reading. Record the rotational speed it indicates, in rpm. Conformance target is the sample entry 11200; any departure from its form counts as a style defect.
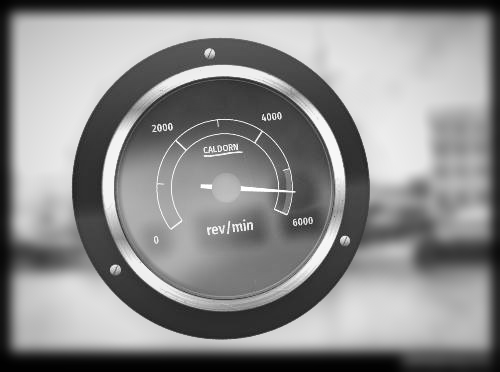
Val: 5500
